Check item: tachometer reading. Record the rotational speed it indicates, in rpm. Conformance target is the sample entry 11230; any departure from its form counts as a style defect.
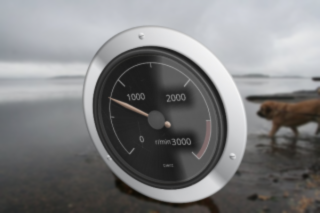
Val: 750
